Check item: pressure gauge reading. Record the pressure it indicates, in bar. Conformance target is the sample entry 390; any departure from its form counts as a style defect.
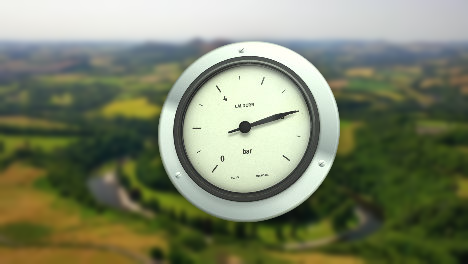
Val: 8
